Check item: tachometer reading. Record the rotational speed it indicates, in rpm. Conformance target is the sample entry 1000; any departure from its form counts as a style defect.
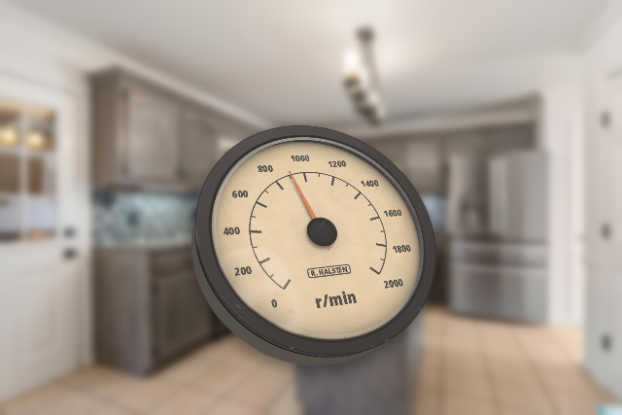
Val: 900
